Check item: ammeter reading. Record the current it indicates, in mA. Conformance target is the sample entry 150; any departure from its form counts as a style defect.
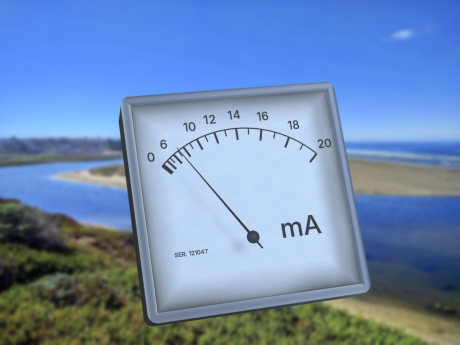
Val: 7
